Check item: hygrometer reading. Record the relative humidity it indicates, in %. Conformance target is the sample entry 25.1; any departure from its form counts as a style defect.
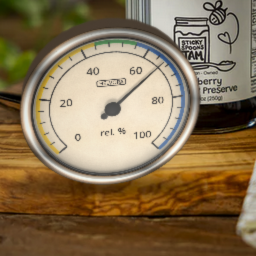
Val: 66
